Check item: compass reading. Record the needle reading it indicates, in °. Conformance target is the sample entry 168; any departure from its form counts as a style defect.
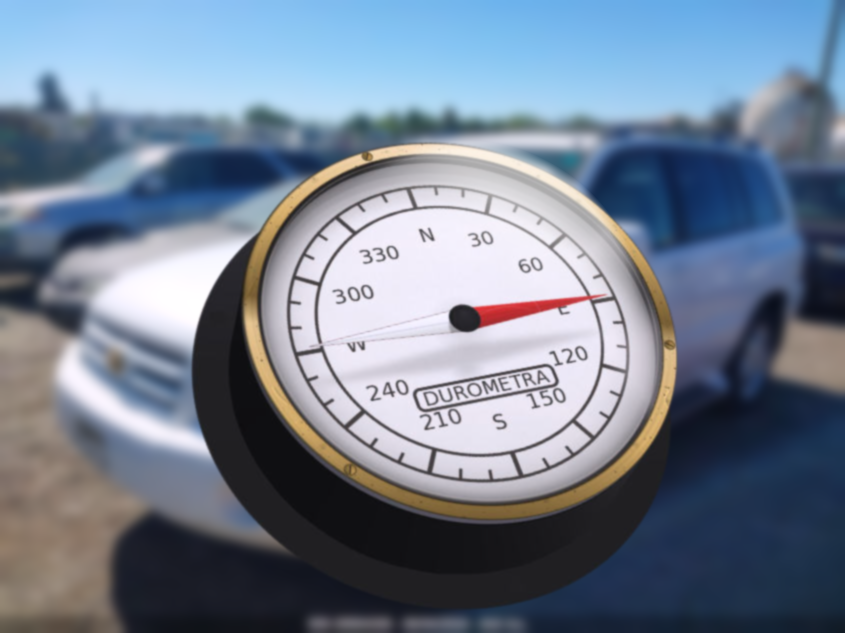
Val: 90
